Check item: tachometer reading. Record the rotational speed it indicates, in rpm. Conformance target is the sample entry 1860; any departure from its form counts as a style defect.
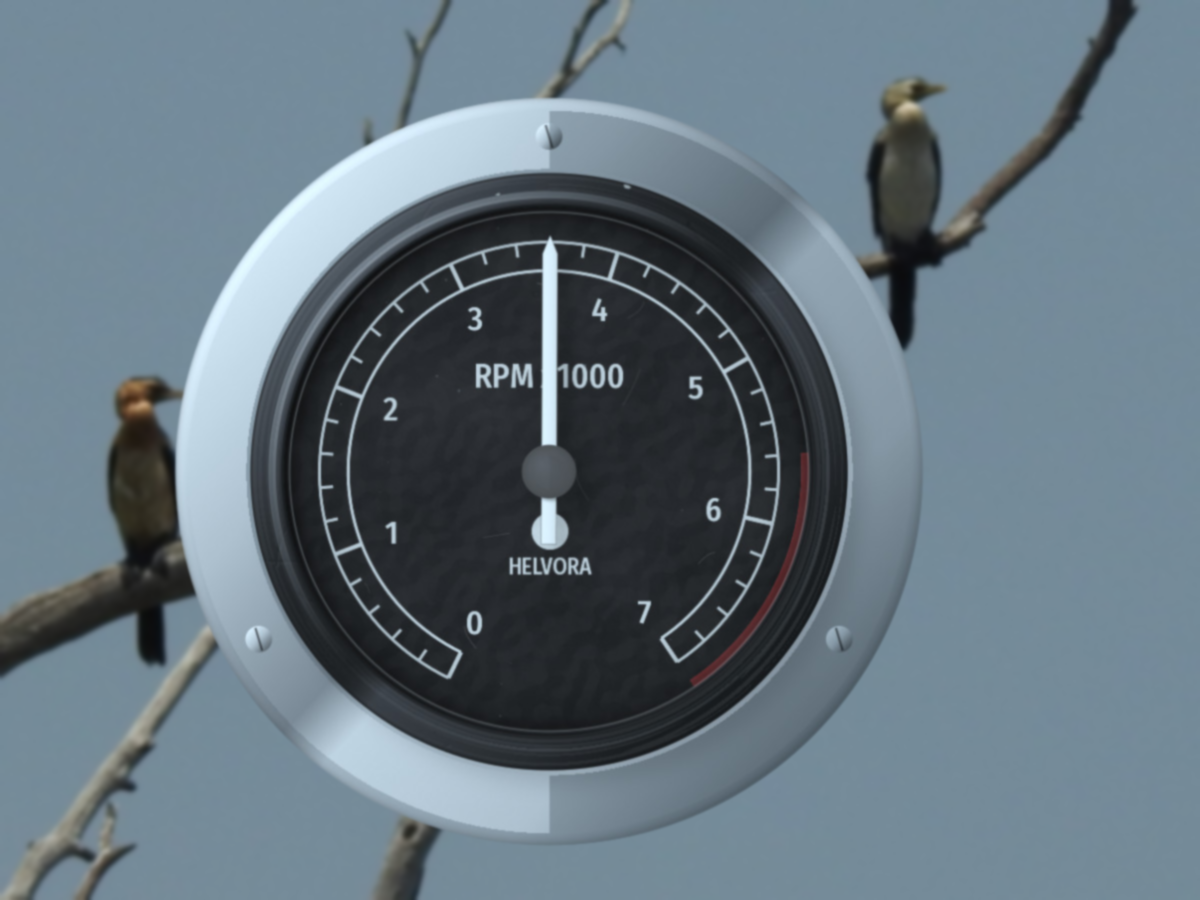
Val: 3600
